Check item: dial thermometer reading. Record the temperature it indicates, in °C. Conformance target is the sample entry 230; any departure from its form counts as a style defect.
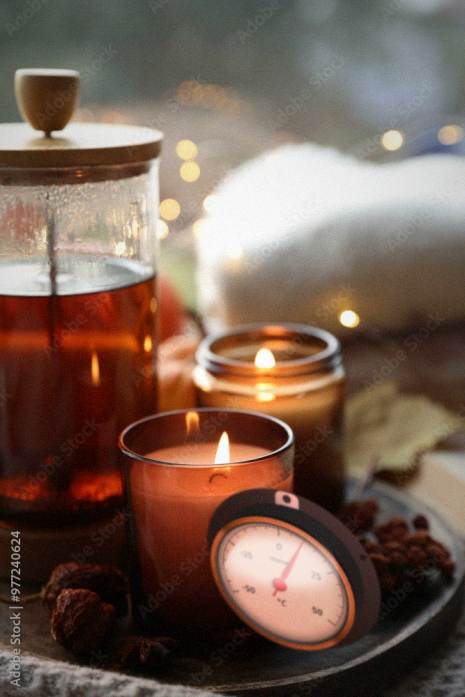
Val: 10
